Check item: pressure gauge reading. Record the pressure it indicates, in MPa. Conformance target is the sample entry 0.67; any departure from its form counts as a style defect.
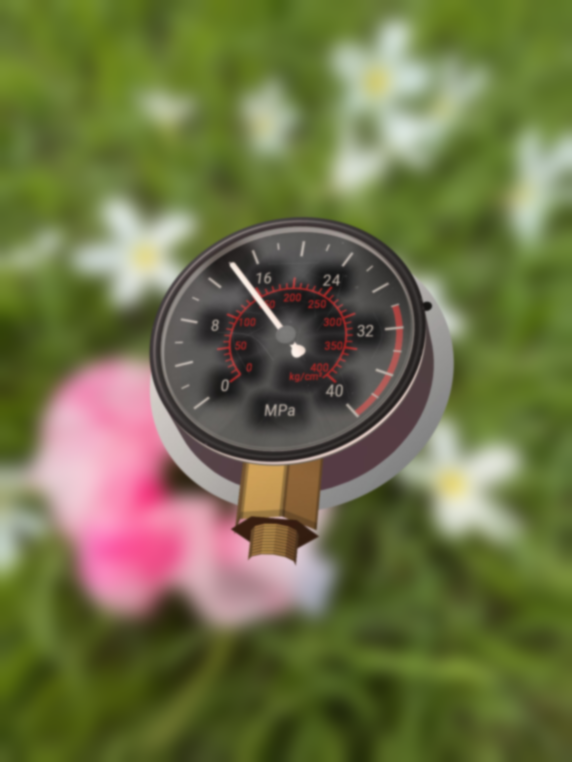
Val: 14
